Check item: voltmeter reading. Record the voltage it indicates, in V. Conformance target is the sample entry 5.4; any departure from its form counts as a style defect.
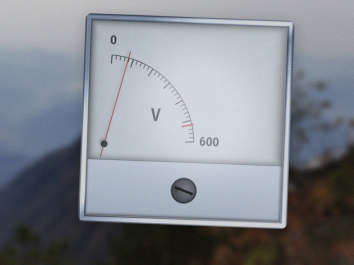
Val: 80
